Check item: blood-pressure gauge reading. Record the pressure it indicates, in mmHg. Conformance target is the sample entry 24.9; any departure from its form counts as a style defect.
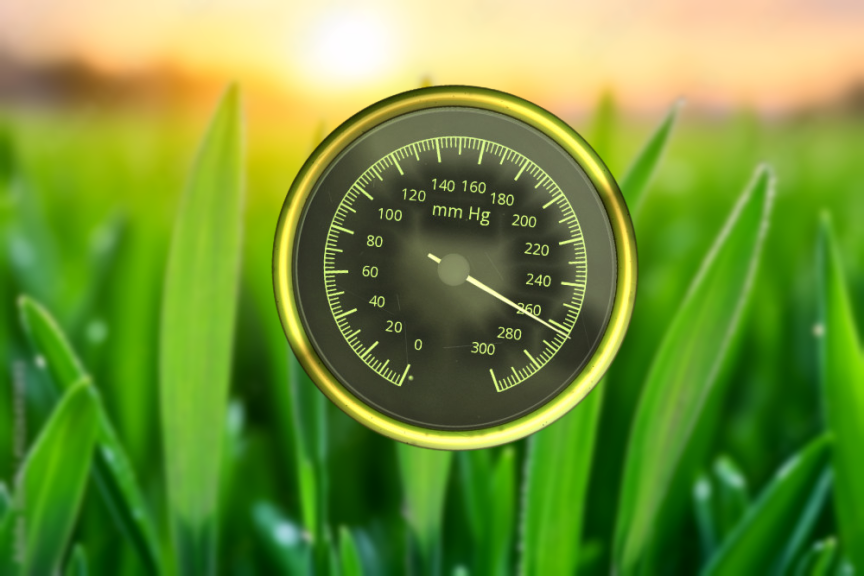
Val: 262
